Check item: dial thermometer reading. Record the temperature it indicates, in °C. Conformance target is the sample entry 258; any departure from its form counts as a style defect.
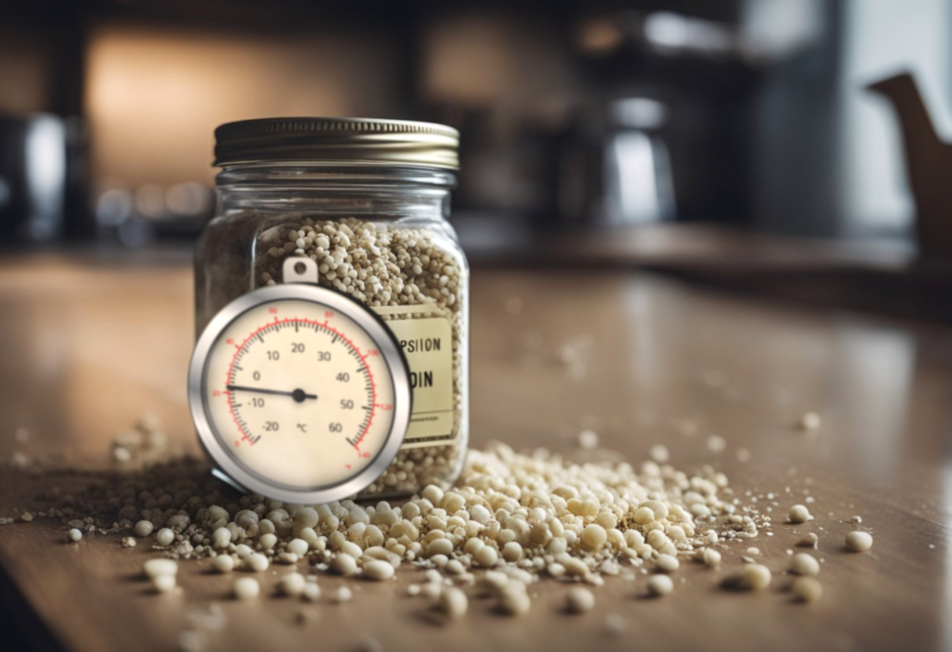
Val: -5
